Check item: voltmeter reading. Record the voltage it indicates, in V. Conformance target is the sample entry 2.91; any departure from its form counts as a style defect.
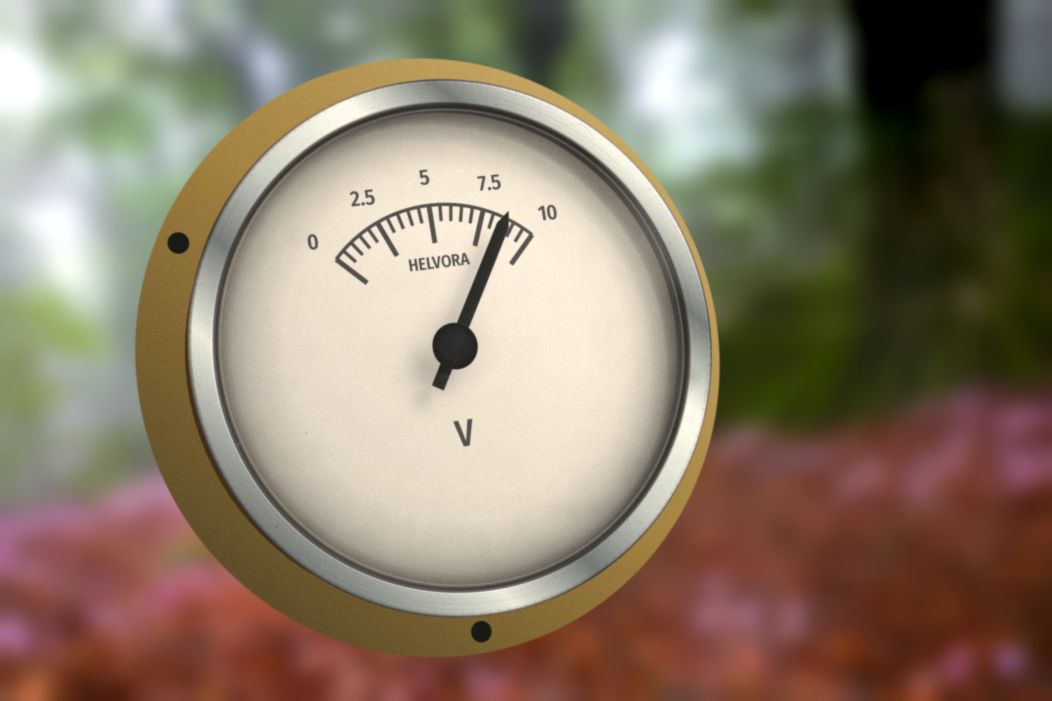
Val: 8.5
